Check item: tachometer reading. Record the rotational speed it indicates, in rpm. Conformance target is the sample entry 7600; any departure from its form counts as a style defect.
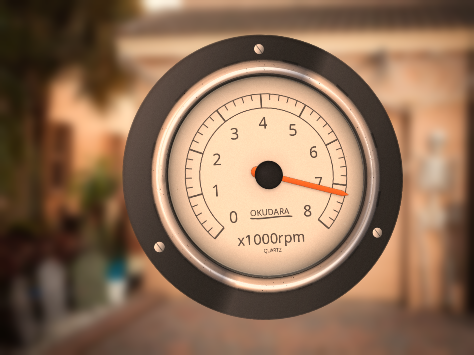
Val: 7200
